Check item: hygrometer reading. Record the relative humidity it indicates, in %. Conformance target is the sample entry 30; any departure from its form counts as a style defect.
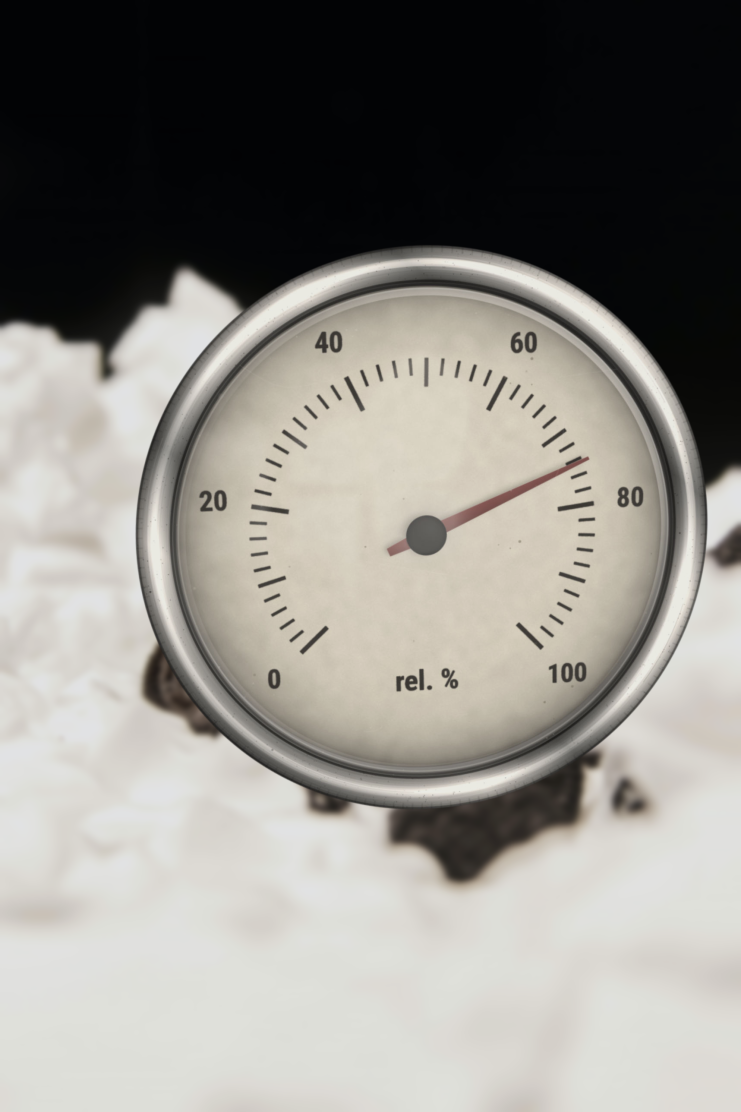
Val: 74
